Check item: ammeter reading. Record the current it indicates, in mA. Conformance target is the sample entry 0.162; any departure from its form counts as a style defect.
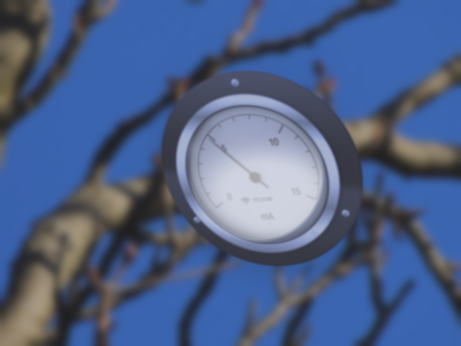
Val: 5
